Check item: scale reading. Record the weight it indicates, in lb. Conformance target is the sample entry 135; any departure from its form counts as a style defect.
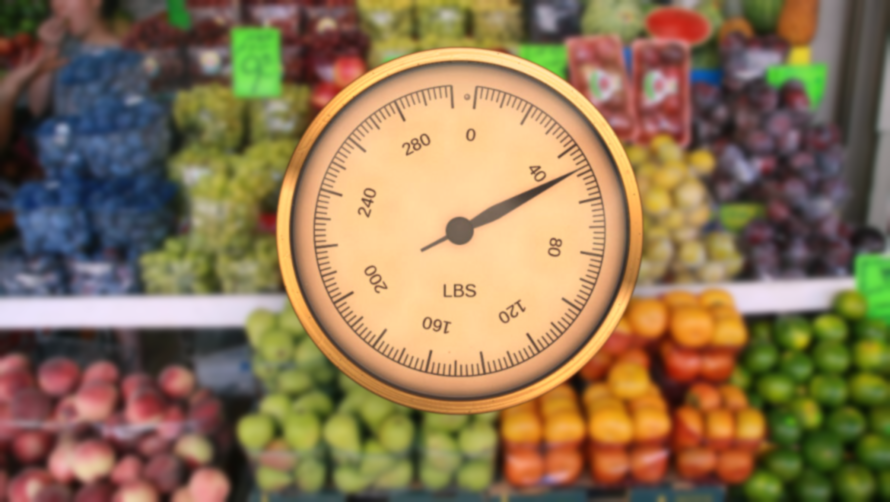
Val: 48
